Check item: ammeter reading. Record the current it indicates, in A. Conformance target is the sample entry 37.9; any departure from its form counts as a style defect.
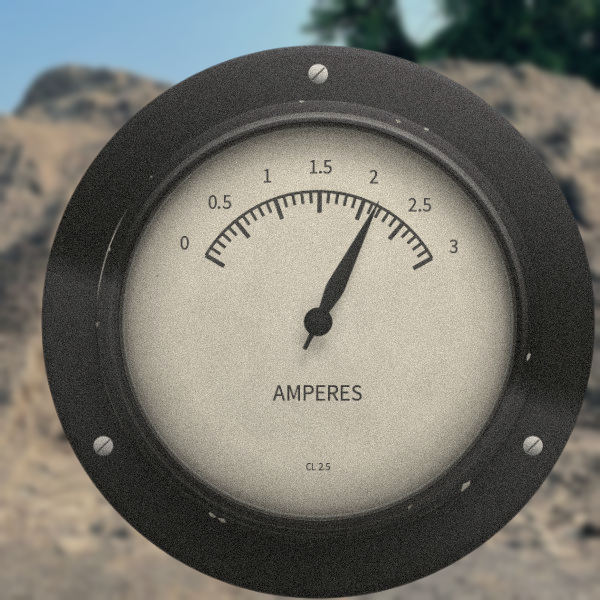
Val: 2.15
